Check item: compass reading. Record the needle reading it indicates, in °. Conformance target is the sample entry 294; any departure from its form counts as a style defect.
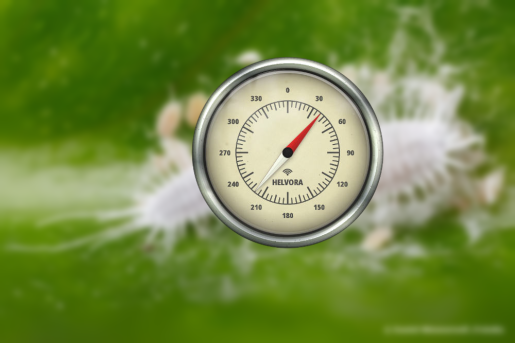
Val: 40
